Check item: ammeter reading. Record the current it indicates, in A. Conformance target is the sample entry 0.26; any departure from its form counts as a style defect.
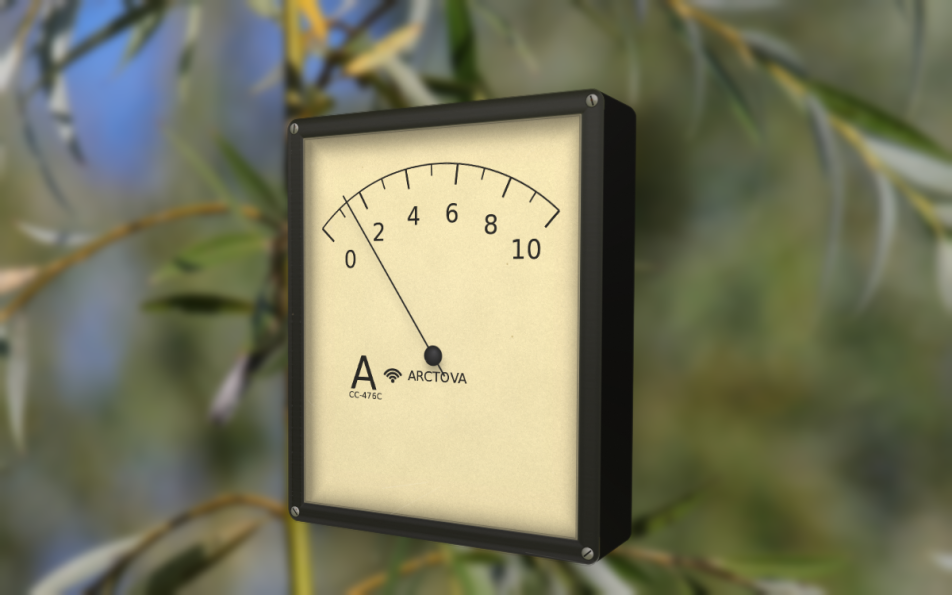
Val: 1.5
